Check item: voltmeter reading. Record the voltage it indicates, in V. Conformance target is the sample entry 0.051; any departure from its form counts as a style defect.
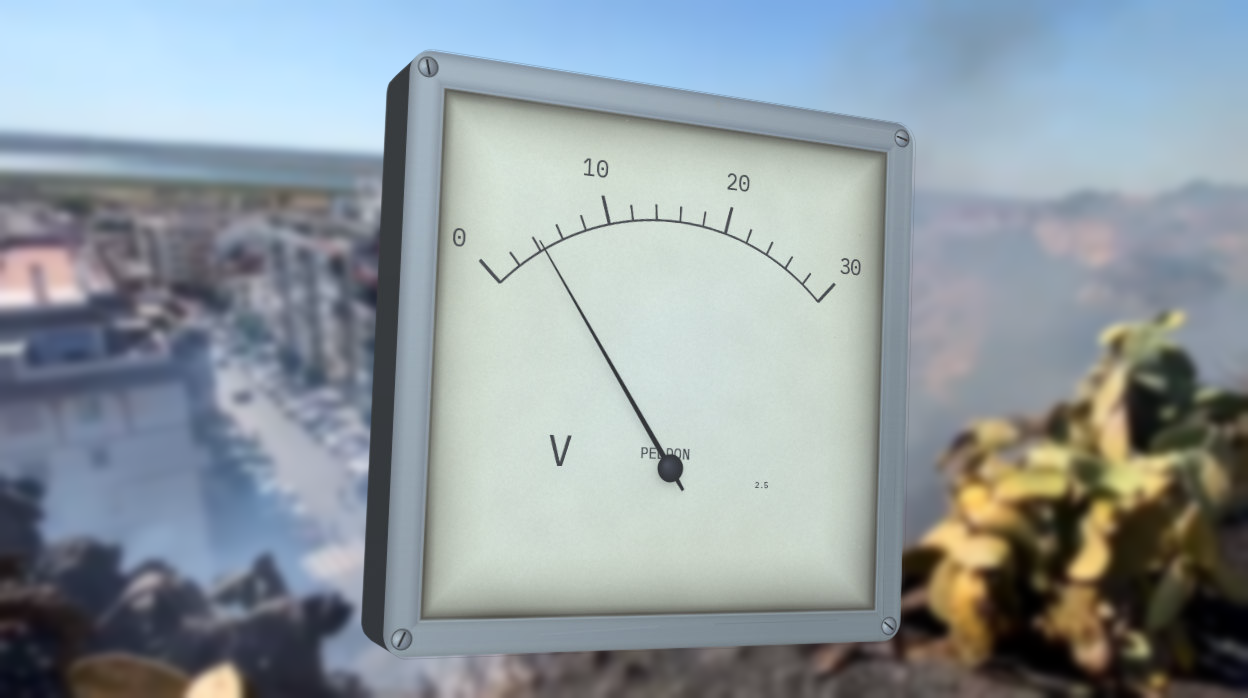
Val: 4
